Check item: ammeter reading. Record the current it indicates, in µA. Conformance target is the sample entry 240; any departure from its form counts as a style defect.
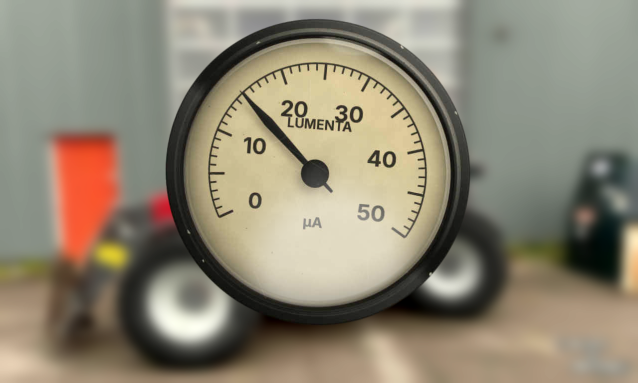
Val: 15
